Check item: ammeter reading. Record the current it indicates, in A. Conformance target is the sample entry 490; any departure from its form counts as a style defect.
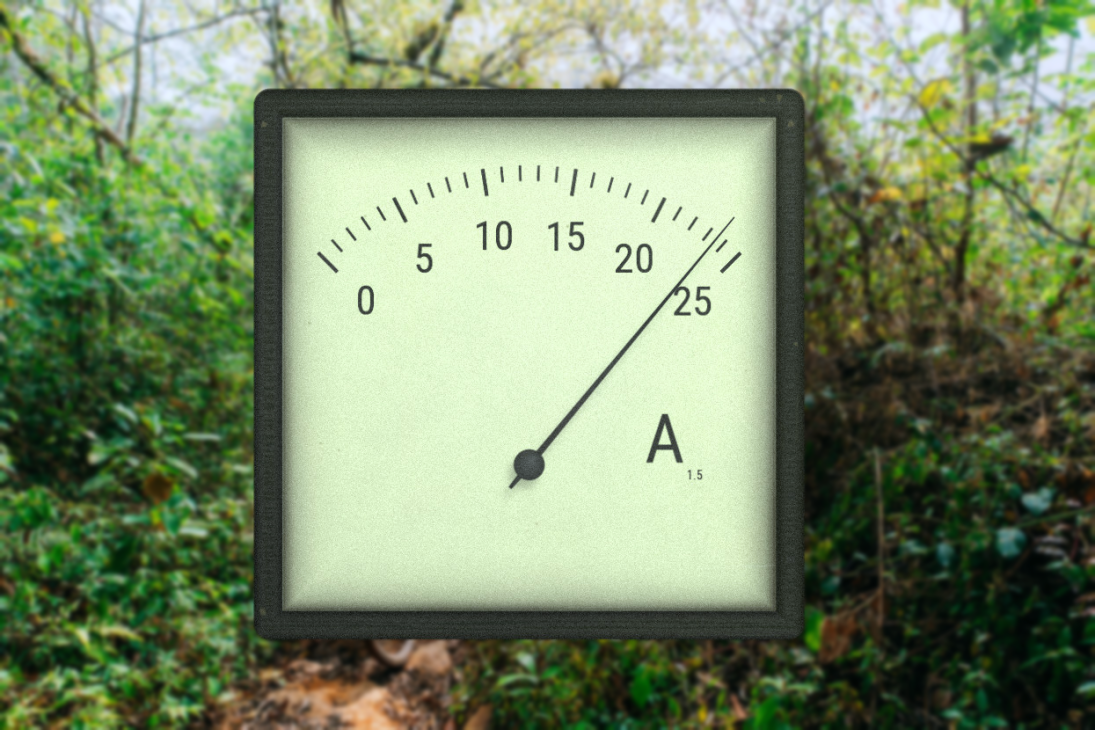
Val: 23.5
